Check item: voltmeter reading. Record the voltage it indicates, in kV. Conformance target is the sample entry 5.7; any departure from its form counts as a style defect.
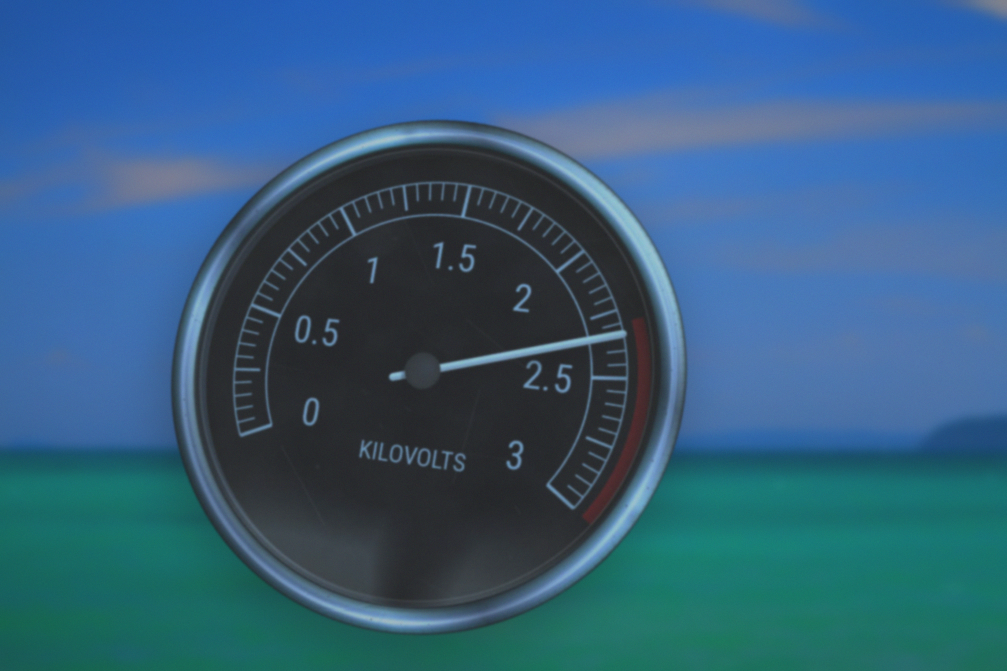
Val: 2.35
